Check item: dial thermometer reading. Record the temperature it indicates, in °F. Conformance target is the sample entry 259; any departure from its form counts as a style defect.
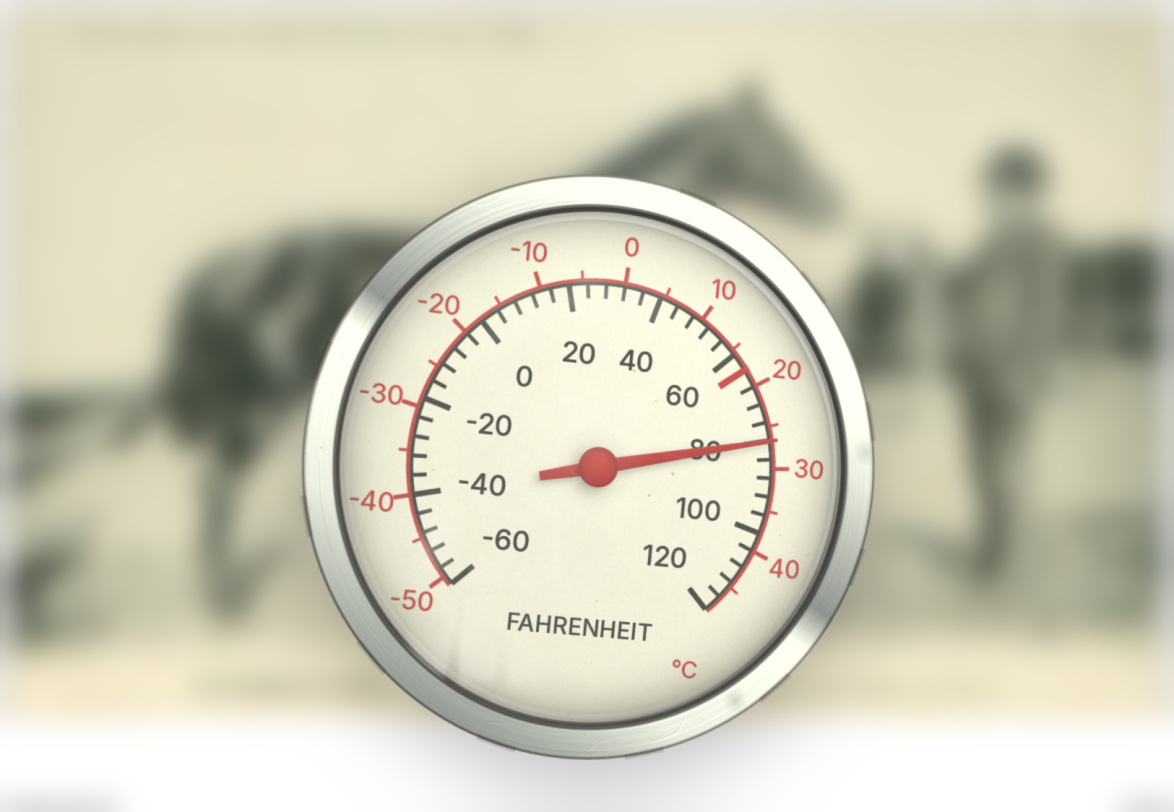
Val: 80
